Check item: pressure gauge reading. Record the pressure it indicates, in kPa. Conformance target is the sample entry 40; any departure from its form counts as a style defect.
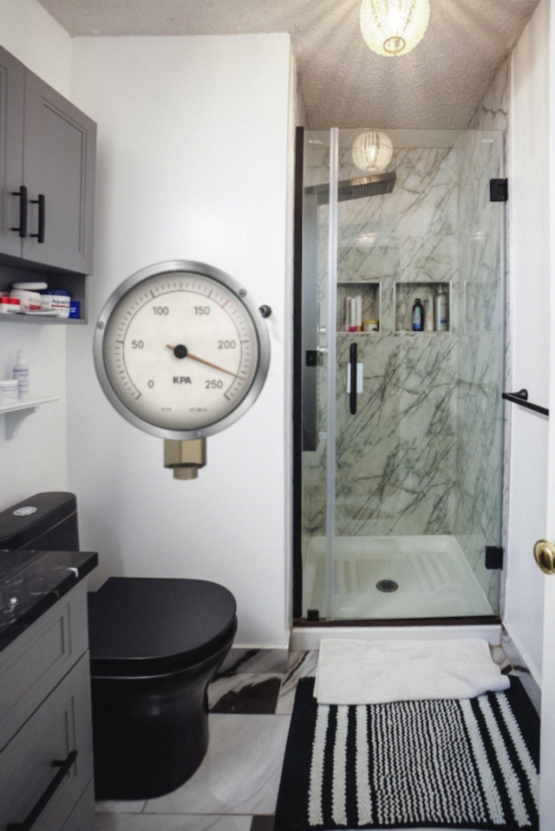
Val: 230
